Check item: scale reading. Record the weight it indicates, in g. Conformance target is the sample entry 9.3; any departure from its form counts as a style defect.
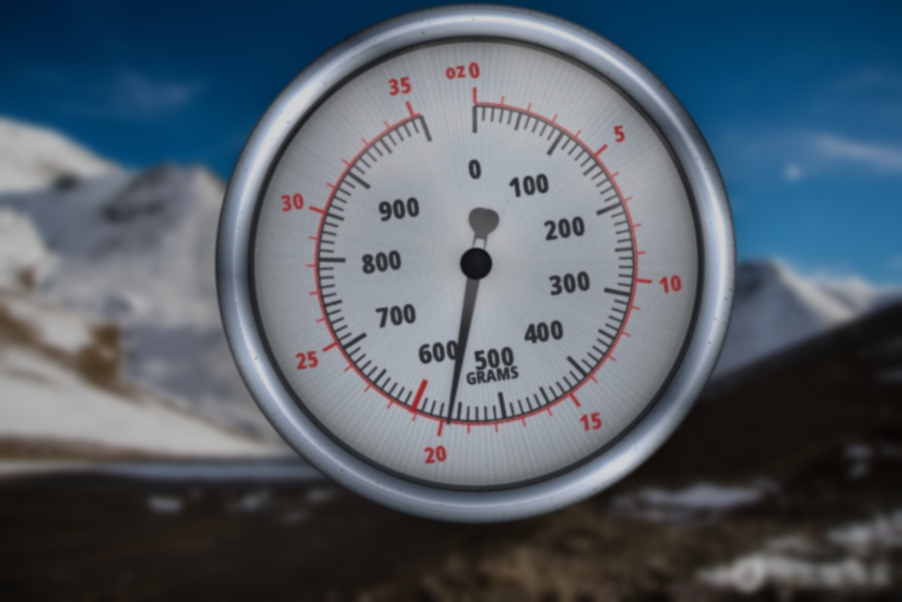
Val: 560
